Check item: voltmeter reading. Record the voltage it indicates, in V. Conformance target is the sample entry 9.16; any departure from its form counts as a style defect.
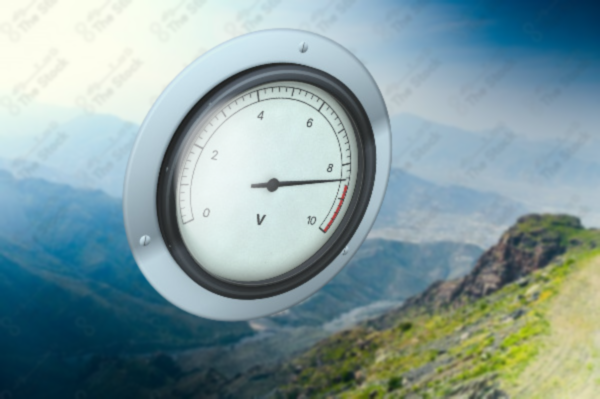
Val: 8.4
